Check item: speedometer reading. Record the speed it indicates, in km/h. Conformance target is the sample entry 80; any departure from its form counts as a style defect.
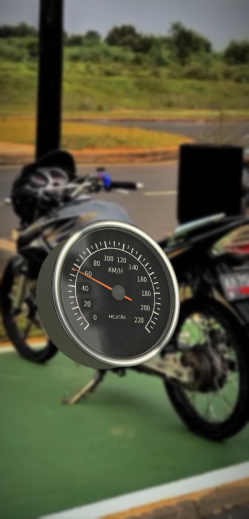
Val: 55
